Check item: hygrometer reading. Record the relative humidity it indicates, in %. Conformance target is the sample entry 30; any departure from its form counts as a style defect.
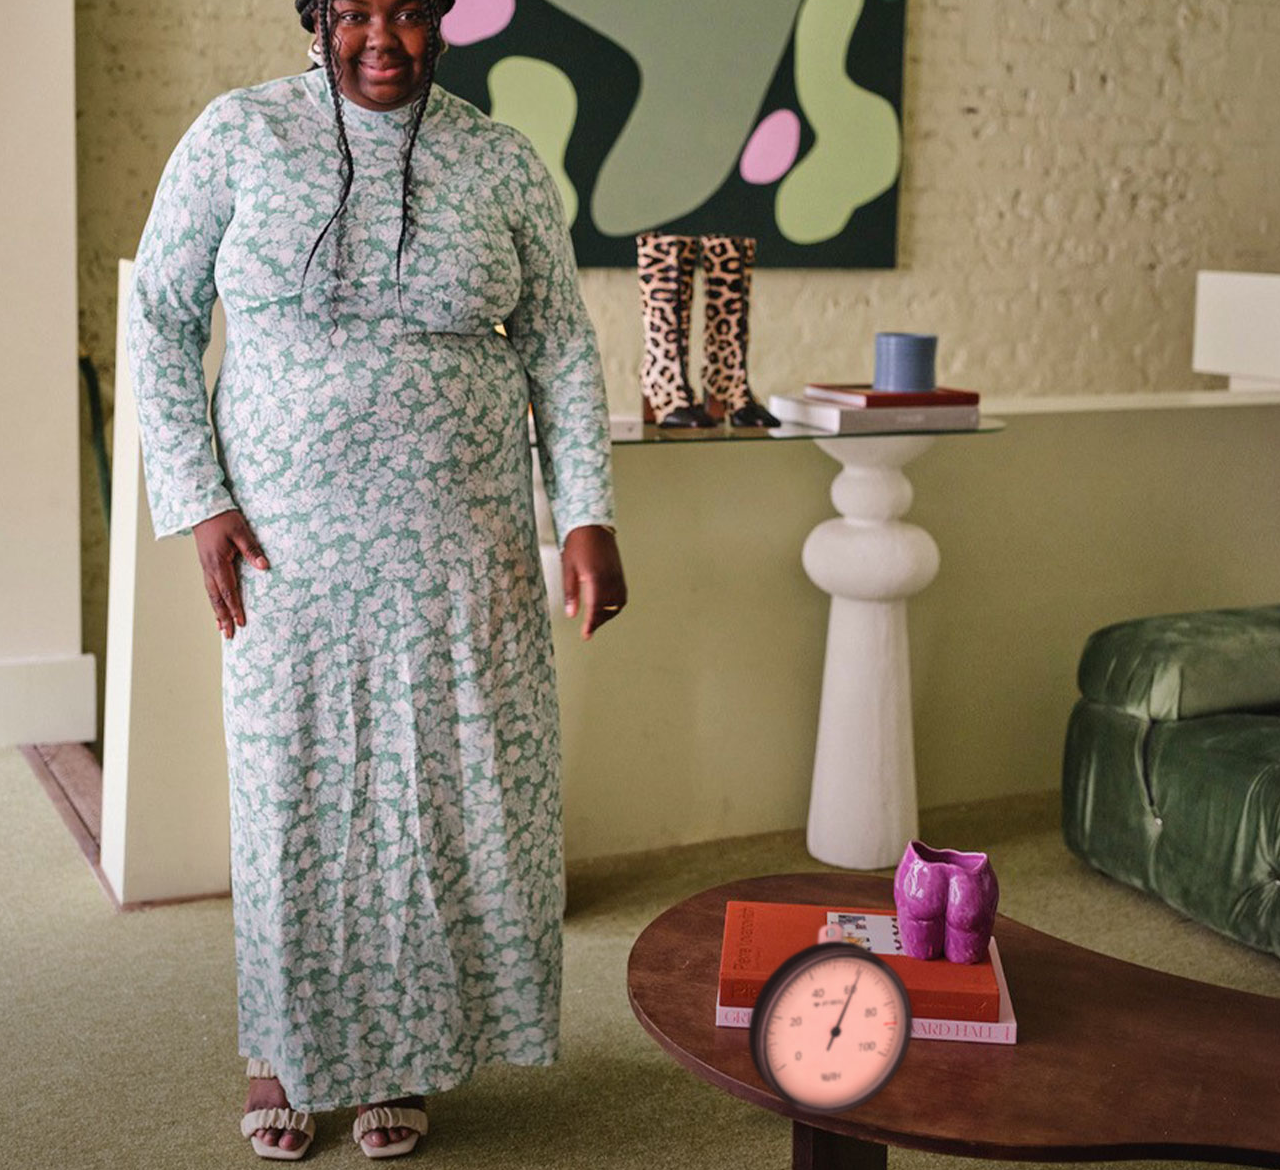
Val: 60
